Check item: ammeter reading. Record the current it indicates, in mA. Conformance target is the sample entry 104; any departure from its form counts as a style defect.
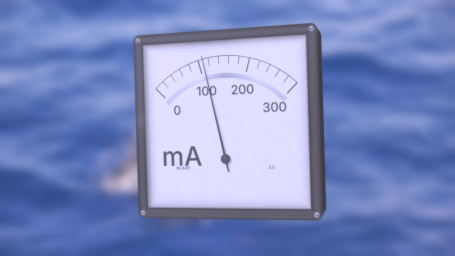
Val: 110
